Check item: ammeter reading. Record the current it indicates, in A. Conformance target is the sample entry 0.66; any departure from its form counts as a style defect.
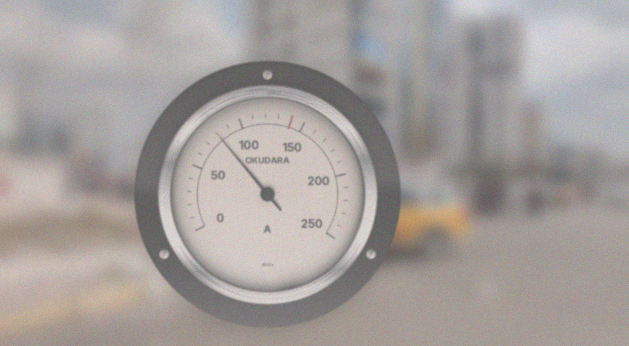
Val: 80
